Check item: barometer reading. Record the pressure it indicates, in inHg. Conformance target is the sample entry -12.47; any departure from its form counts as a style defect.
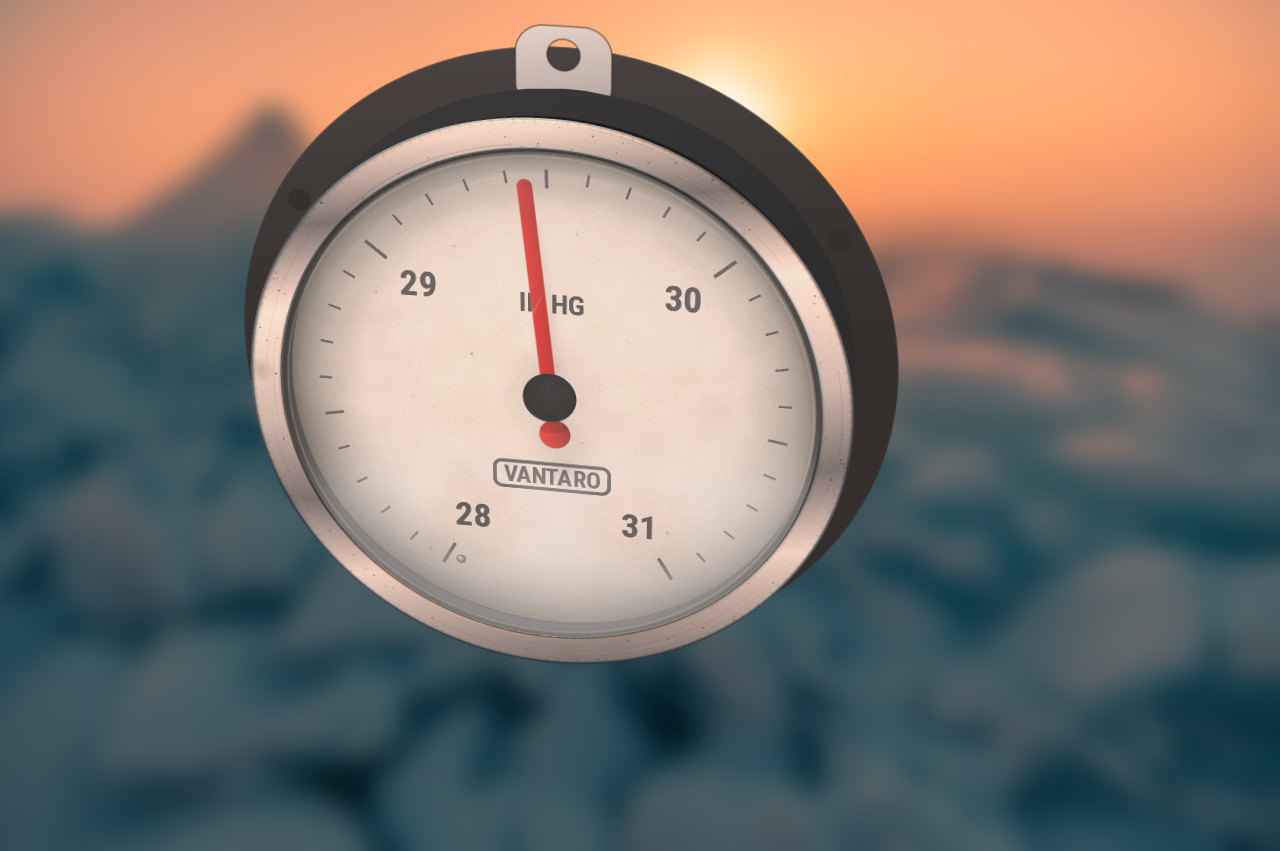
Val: 29.45
